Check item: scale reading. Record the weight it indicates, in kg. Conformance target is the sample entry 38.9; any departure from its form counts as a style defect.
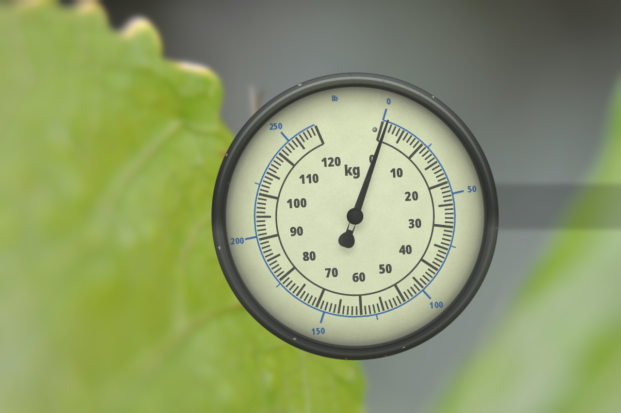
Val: 1
